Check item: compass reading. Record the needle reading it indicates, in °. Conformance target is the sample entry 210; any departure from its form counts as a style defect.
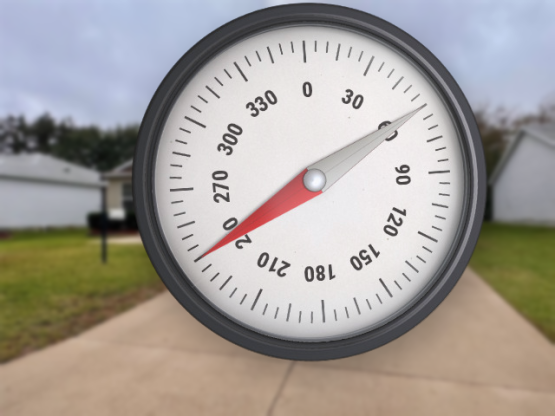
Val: 240
